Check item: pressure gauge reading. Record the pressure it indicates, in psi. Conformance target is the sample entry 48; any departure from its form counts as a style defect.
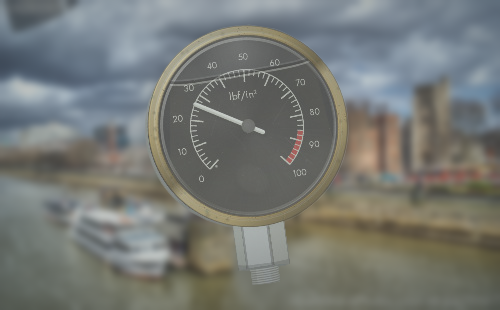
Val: 26
